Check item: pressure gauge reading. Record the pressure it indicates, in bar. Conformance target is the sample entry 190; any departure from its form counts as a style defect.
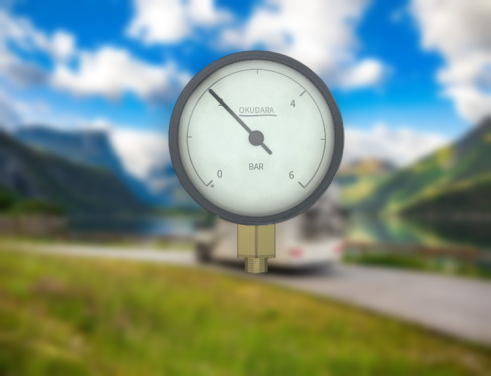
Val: 2
